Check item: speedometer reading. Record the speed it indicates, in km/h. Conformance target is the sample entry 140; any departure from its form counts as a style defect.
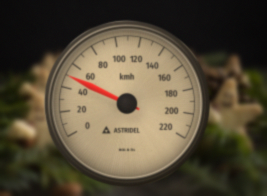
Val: 50
